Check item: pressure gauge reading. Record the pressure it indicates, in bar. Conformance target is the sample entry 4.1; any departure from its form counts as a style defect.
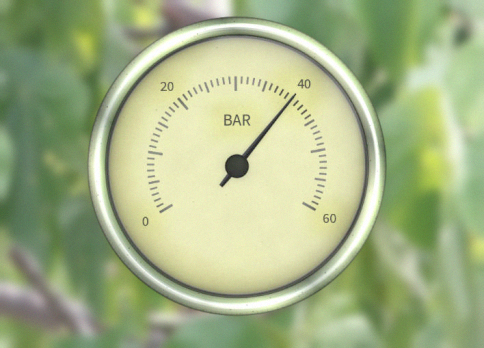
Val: 40
